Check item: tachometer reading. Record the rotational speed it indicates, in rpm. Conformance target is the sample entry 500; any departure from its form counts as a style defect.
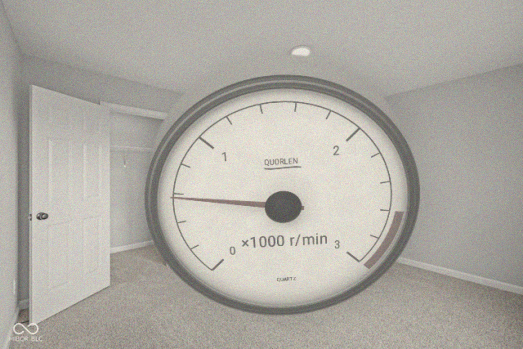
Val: 600
